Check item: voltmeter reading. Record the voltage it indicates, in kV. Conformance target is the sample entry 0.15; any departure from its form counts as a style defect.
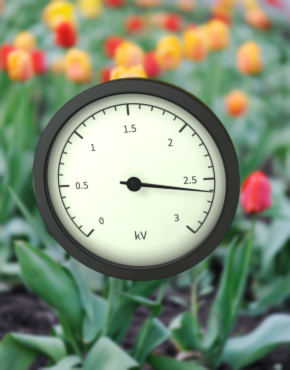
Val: 2.6
